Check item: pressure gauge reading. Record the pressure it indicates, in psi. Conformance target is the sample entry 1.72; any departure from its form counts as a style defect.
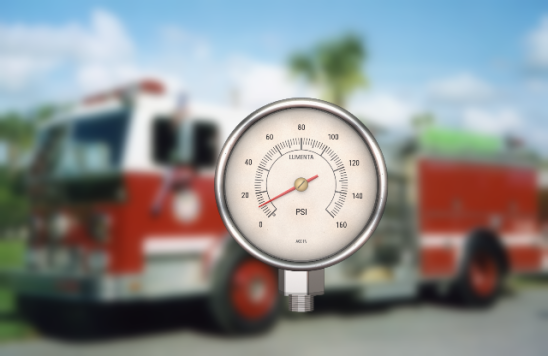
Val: 10
